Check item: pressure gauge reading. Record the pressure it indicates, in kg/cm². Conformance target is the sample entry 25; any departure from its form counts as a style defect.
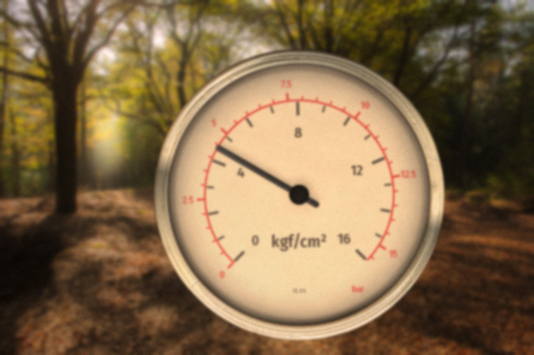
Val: 4.5
